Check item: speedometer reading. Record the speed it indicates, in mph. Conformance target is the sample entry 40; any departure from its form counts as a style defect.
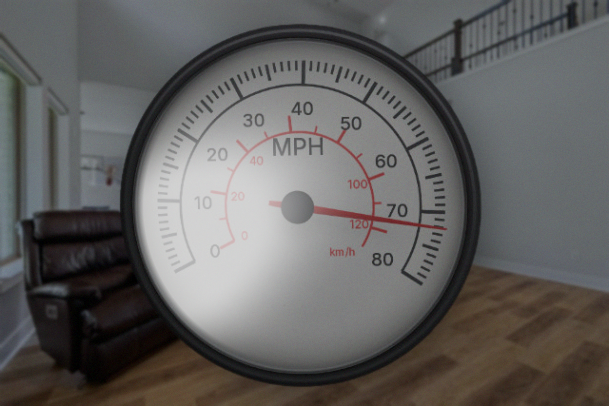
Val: 72
